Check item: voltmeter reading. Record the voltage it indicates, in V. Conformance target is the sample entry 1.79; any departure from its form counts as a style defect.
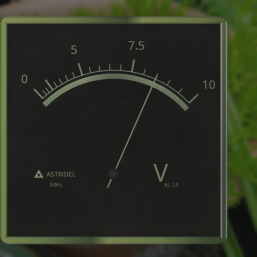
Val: 8.5
